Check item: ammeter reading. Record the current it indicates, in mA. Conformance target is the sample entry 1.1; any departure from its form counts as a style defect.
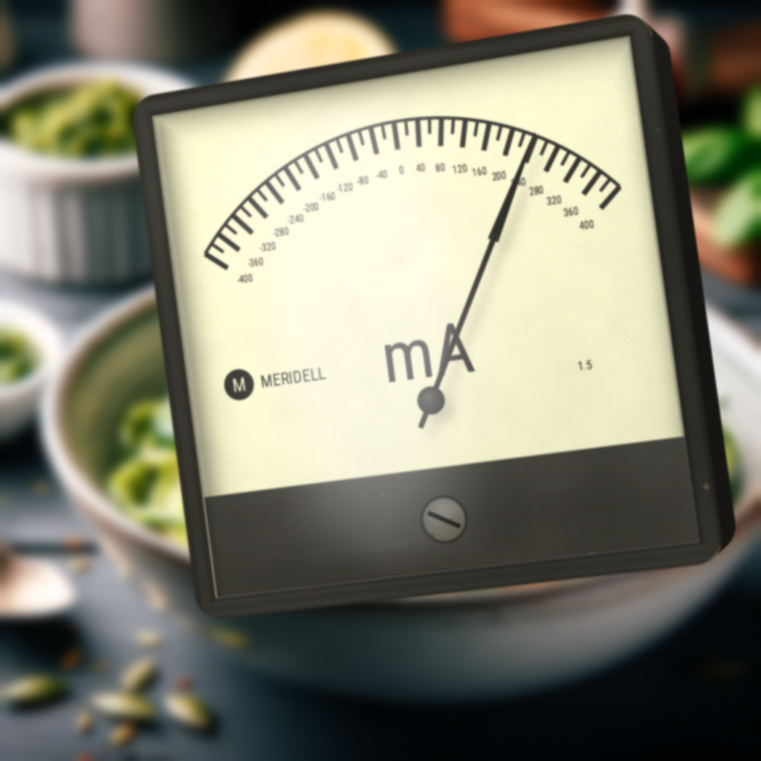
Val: 240
